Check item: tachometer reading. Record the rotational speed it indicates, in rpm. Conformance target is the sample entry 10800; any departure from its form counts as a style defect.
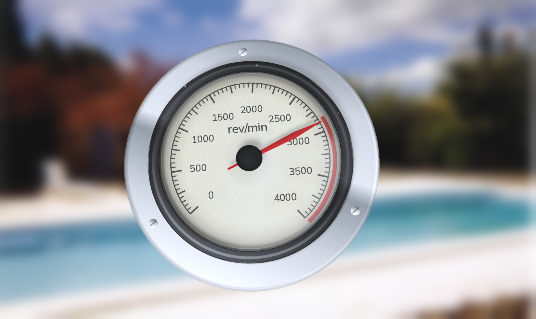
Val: 2900
